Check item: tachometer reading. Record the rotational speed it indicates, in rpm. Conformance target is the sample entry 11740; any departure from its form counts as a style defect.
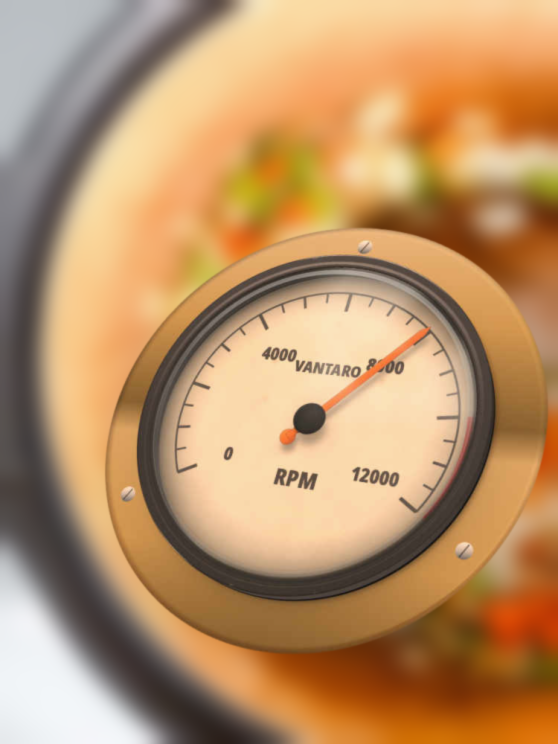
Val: 8000
